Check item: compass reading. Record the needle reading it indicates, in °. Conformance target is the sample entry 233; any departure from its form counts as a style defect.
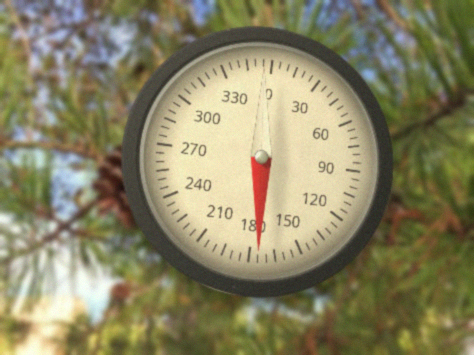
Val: 175
